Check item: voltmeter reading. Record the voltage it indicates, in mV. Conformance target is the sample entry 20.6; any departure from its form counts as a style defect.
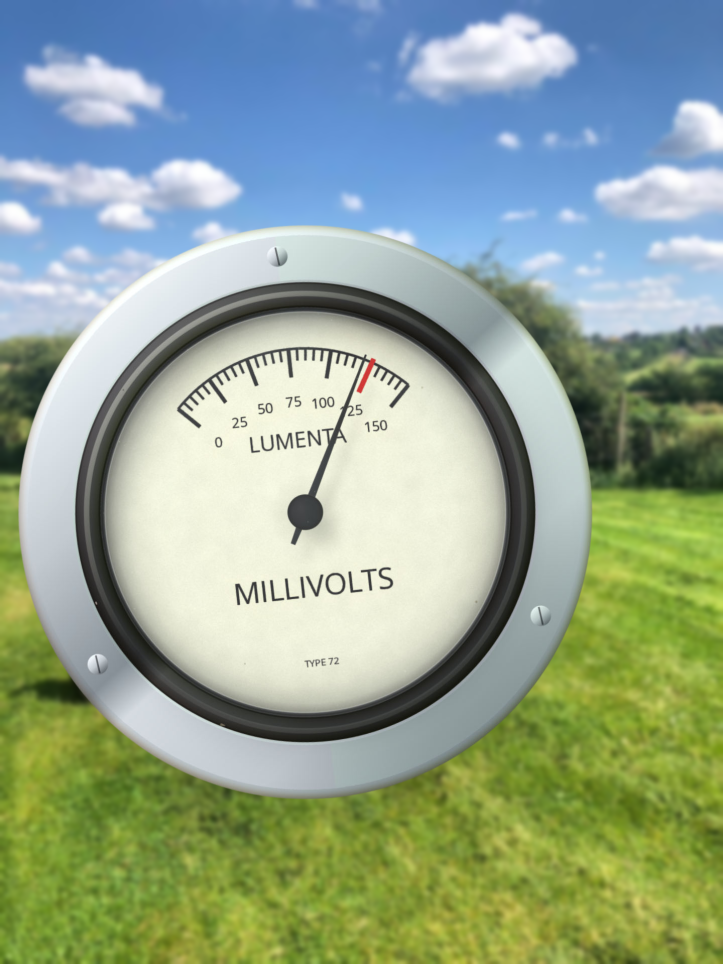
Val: 120
